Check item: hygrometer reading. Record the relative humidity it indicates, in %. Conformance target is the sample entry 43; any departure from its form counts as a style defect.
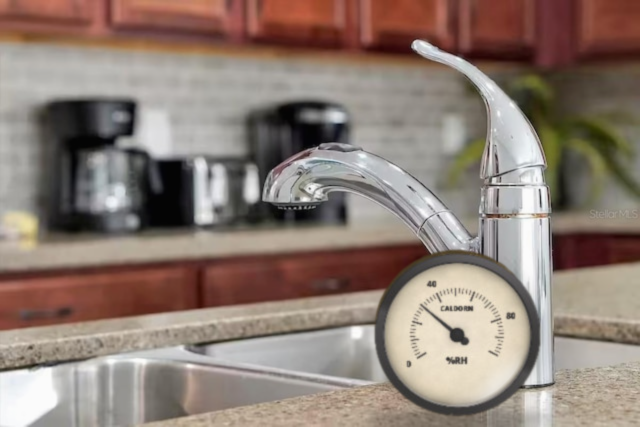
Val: 30
